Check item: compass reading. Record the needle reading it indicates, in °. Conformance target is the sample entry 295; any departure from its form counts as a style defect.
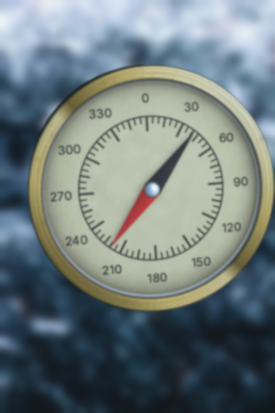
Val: 220
